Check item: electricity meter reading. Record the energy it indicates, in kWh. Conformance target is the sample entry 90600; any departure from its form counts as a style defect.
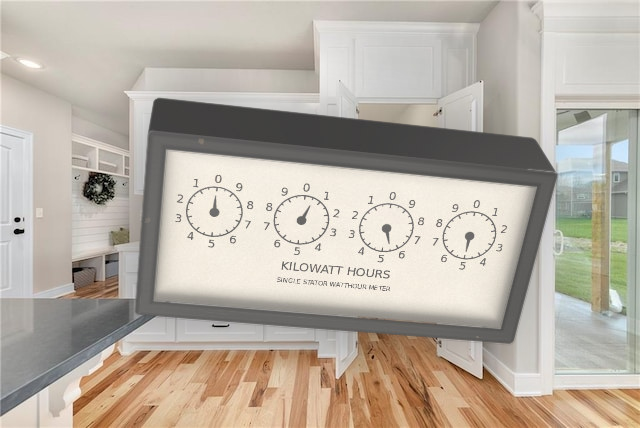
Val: 55
